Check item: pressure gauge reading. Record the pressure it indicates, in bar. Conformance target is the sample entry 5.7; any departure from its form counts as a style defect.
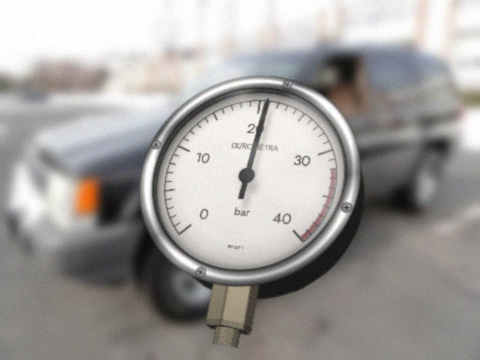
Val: 21
